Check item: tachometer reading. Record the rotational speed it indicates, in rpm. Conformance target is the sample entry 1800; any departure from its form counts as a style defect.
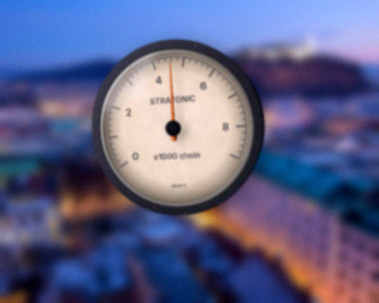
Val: 4600
